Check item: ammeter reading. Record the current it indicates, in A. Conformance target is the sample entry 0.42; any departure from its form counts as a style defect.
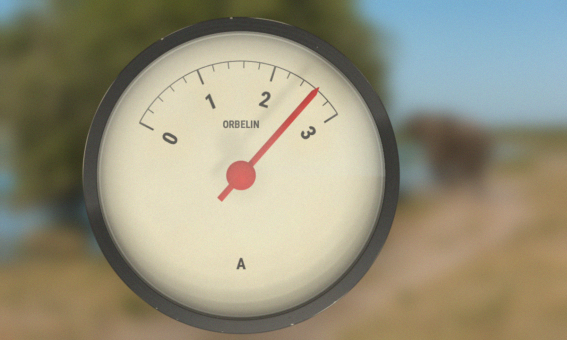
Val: 2.6
